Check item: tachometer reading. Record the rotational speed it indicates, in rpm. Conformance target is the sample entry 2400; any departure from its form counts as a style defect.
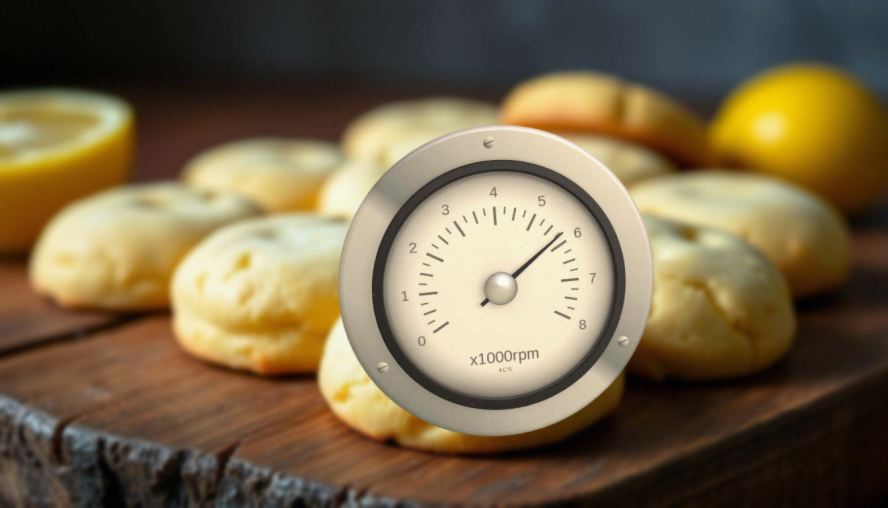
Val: 5750
